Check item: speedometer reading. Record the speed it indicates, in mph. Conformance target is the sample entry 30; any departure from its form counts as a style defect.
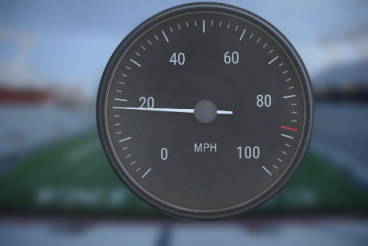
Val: 18
